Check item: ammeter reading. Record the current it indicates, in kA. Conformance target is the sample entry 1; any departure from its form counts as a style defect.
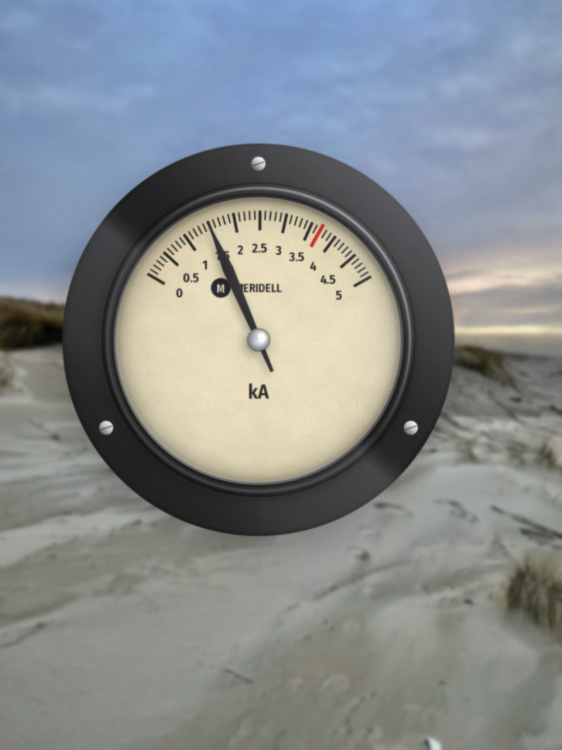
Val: 1.5
